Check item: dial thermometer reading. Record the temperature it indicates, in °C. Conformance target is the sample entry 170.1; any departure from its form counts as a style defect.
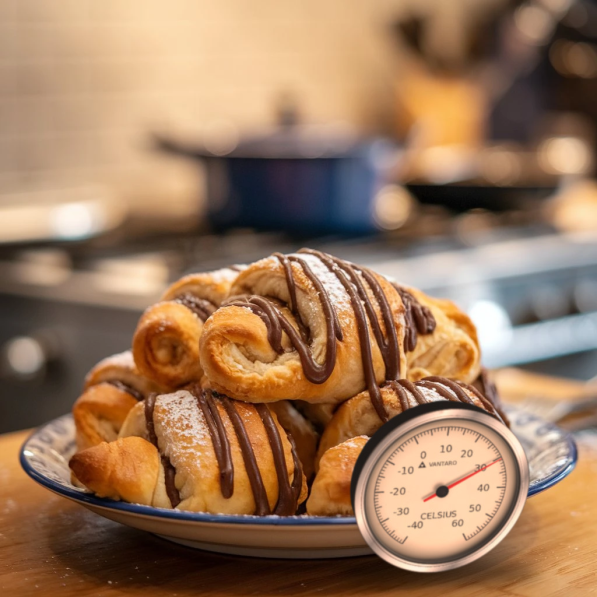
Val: 30
